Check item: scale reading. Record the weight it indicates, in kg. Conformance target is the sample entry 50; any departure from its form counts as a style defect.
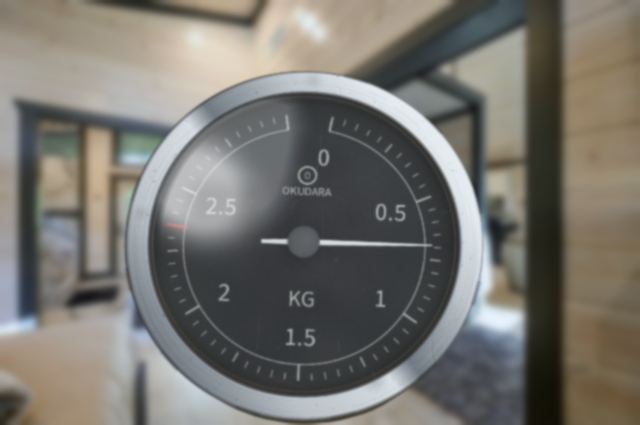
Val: 0.7
